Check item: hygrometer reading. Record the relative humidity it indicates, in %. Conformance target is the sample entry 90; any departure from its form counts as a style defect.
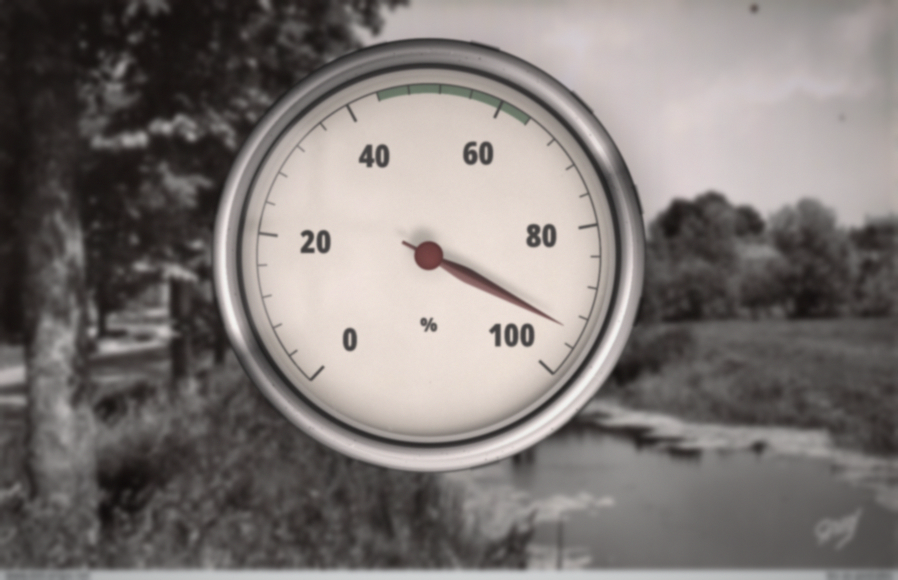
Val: 94
